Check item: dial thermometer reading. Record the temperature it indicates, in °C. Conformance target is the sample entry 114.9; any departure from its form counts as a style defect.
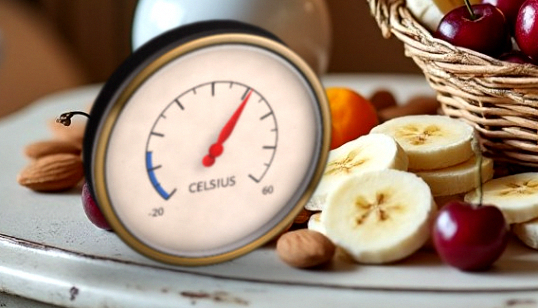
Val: 30
